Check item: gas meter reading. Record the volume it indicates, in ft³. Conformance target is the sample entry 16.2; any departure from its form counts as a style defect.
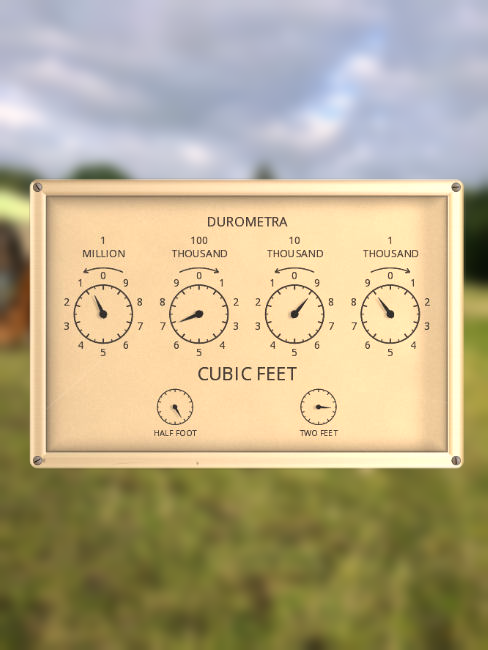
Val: 68900
